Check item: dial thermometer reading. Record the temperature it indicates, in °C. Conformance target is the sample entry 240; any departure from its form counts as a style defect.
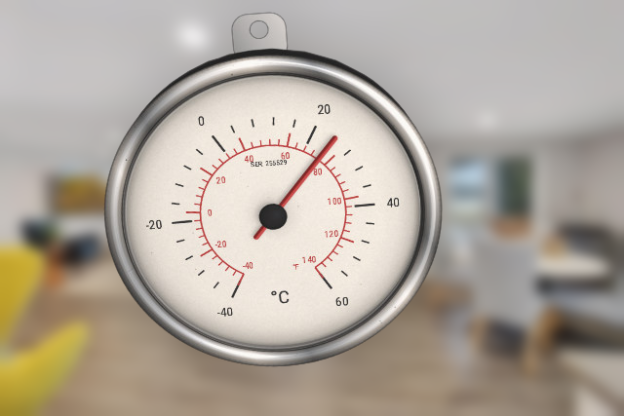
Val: 24
